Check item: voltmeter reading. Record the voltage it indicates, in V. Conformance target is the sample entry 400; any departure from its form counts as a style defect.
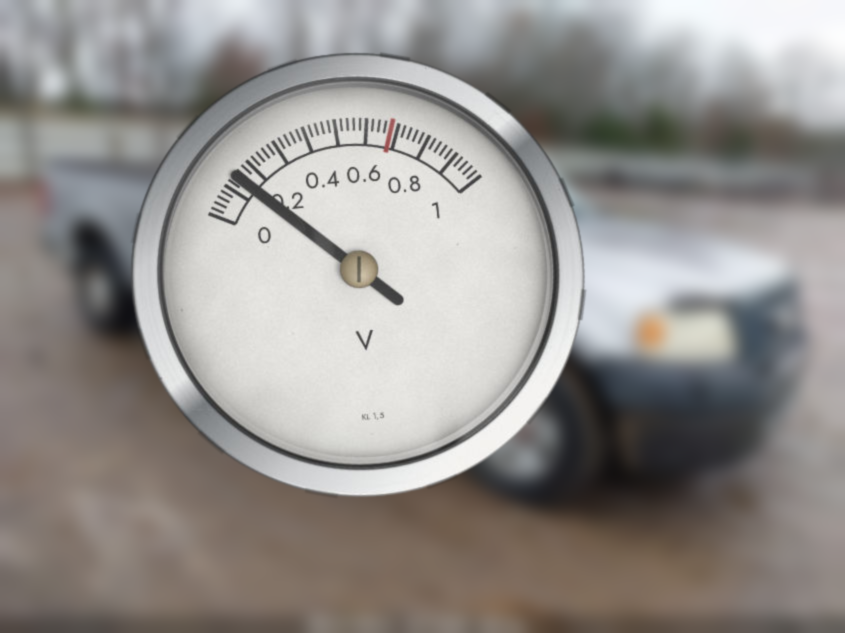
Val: 0.14
